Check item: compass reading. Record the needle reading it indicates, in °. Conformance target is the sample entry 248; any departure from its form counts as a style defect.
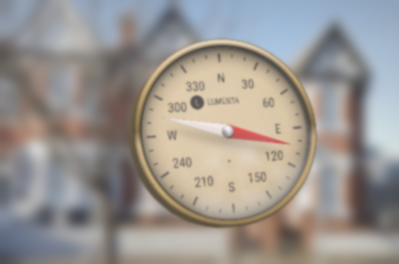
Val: 105
